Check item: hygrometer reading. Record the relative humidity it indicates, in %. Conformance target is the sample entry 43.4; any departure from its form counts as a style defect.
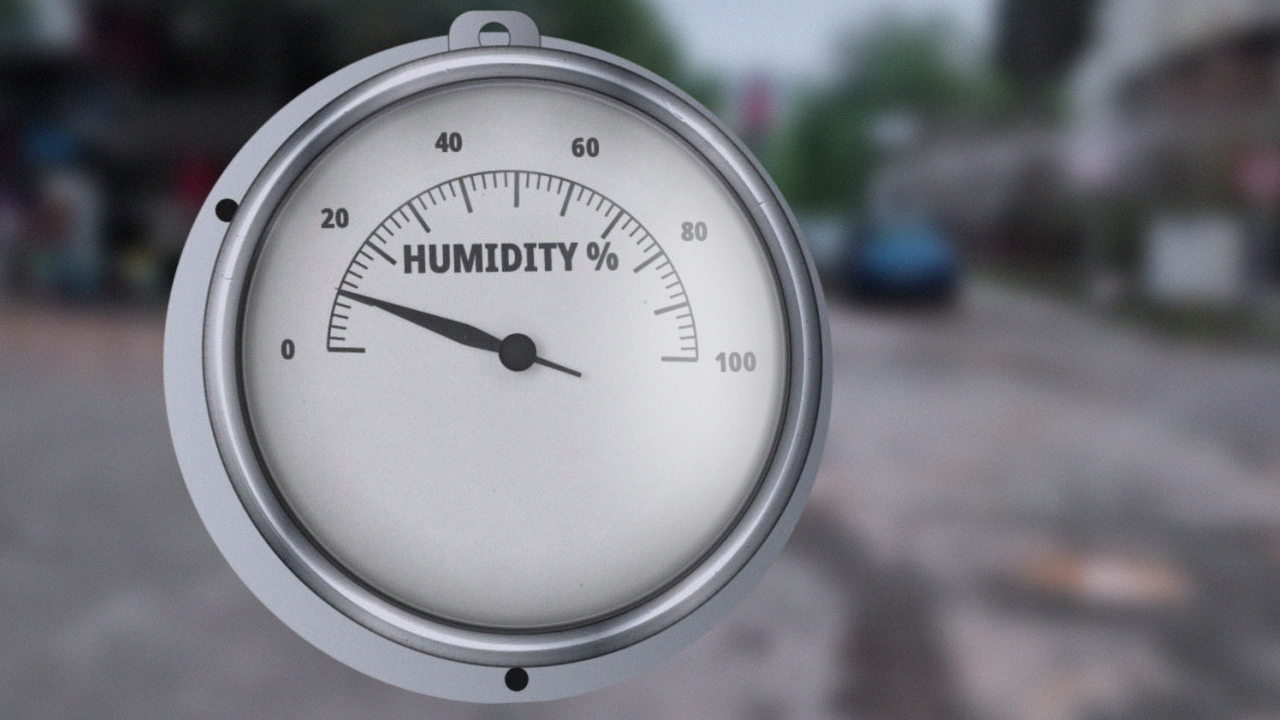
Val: 10
